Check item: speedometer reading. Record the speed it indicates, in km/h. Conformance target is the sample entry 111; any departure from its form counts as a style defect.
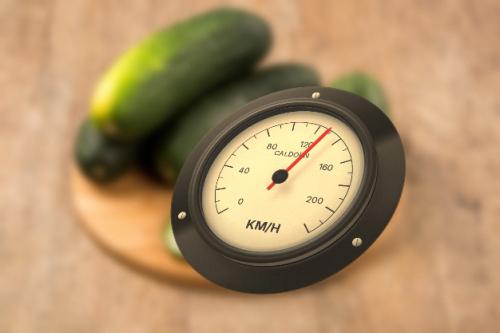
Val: 130
